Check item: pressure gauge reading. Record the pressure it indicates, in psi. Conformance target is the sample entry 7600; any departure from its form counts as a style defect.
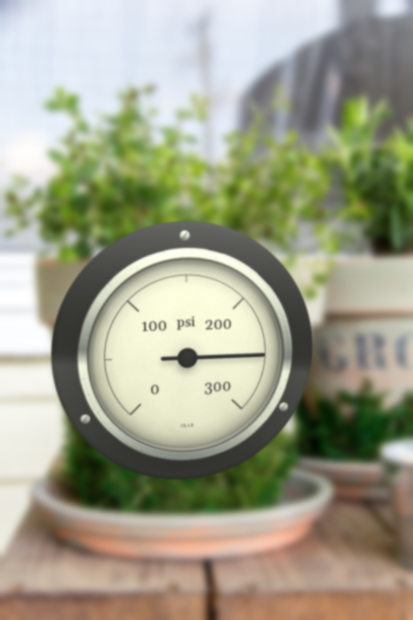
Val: 250
